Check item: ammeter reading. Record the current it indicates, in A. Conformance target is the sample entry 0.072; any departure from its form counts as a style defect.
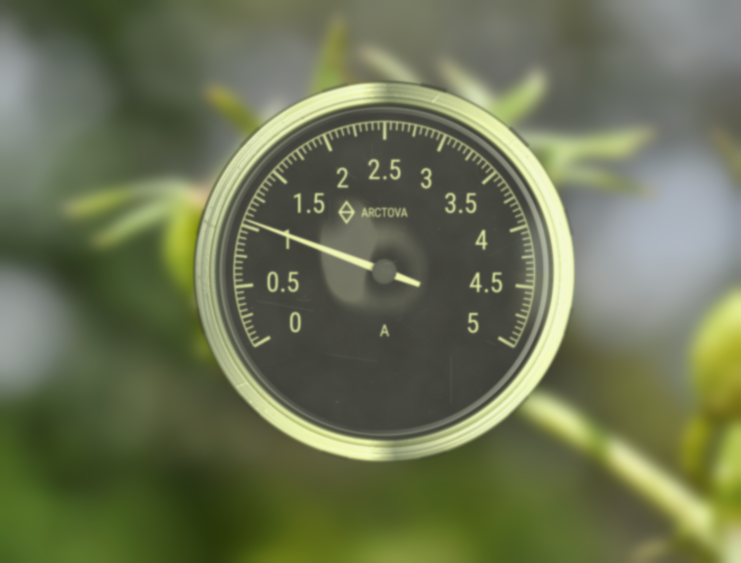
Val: 1.05
